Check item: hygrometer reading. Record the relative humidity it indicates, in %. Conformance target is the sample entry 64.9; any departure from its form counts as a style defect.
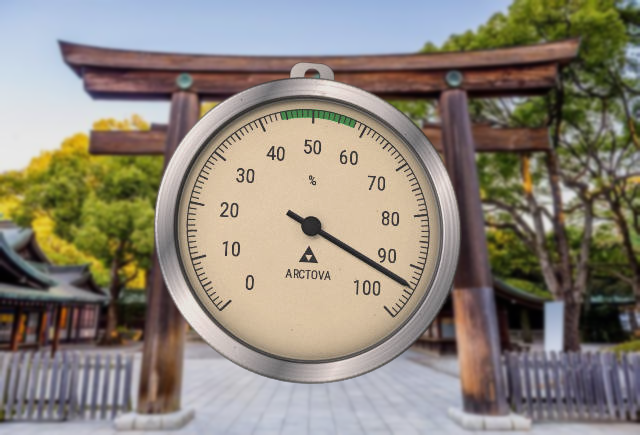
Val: 94
